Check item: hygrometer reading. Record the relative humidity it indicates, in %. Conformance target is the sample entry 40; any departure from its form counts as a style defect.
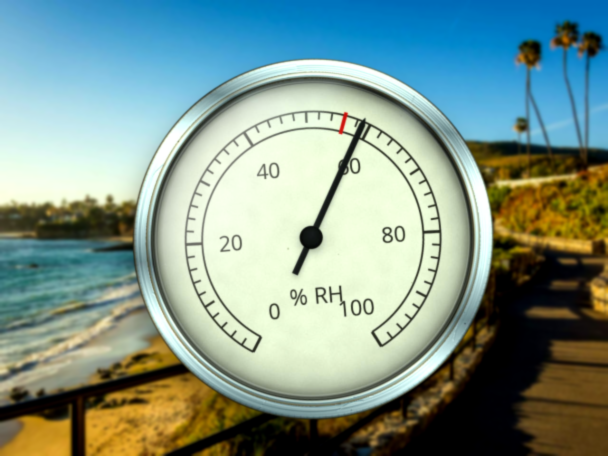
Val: 59
